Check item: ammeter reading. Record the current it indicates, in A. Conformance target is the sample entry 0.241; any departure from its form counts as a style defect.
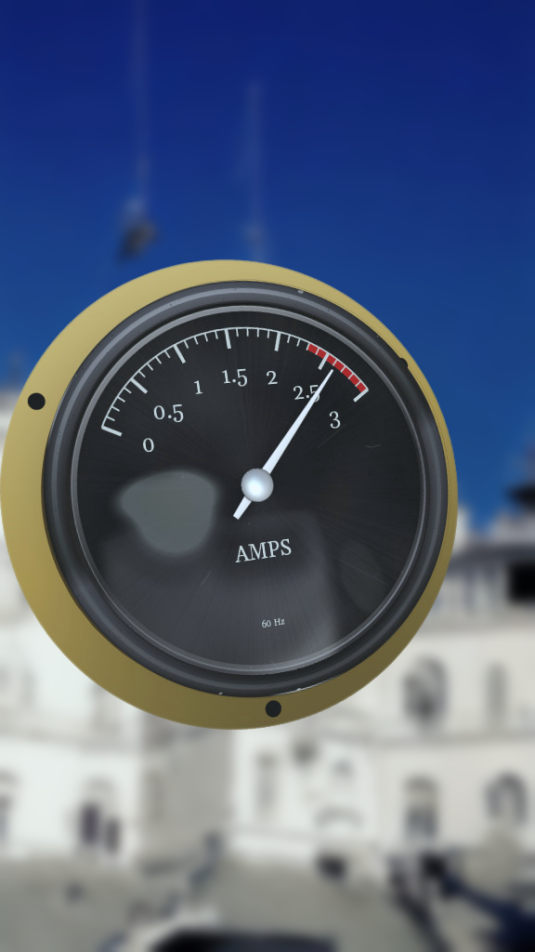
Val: 2.6
